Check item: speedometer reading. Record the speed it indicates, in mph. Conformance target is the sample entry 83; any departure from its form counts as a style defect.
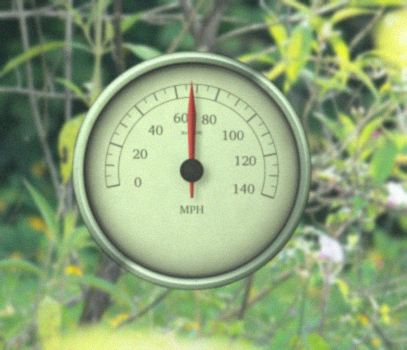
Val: 67.5
